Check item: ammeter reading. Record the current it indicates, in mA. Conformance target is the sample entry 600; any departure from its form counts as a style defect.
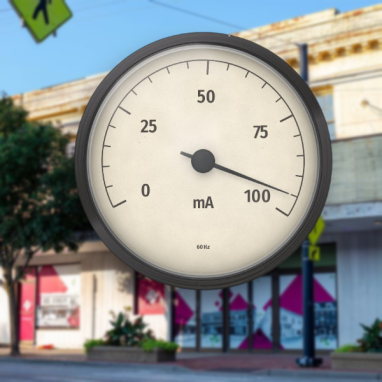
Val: 95
